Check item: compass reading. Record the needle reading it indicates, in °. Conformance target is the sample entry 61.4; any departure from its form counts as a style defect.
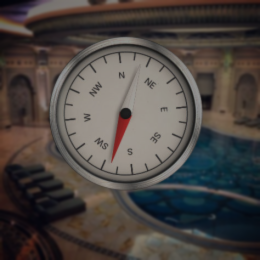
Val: 202.5
